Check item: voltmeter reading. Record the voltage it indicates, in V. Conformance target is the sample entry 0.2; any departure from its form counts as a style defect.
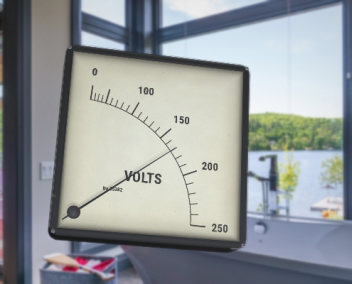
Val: 170
